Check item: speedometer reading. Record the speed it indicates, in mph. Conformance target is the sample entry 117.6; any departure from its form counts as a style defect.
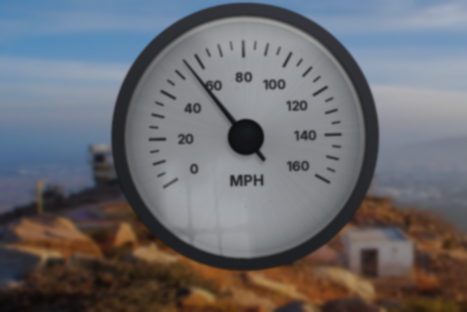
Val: 55
